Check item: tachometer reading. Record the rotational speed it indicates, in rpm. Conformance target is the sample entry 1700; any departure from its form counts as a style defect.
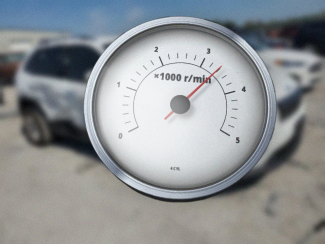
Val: 3400
